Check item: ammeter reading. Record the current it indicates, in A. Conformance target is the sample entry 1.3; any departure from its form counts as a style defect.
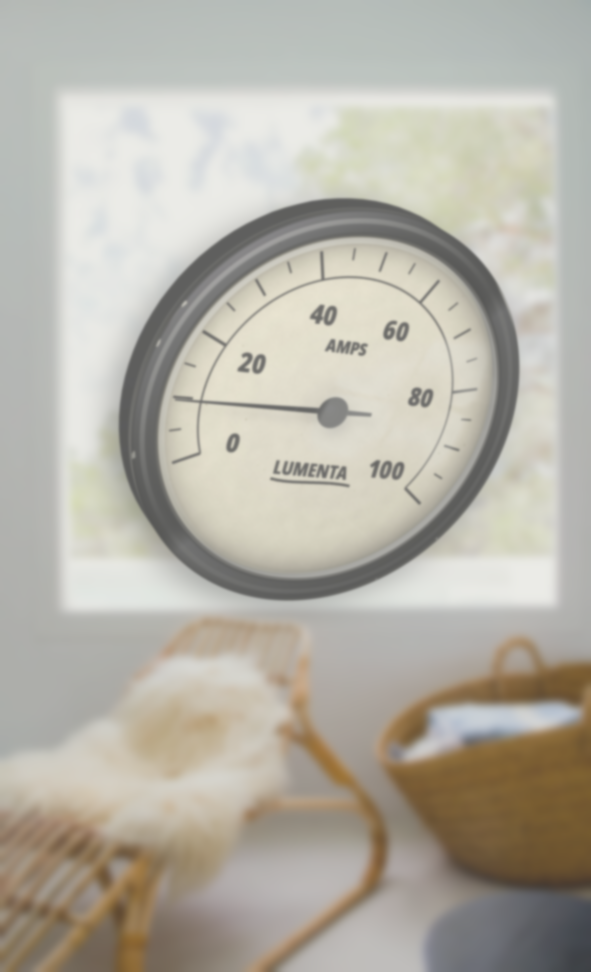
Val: 10
